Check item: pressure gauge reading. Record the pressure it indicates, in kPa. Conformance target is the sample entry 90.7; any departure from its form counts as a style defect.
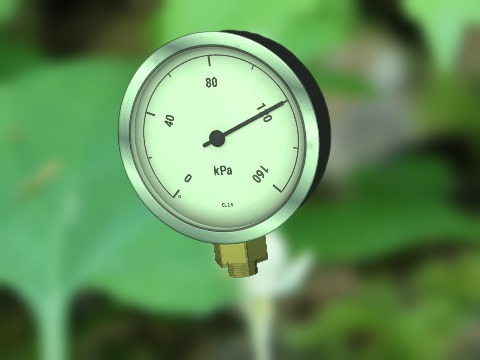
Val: 120
